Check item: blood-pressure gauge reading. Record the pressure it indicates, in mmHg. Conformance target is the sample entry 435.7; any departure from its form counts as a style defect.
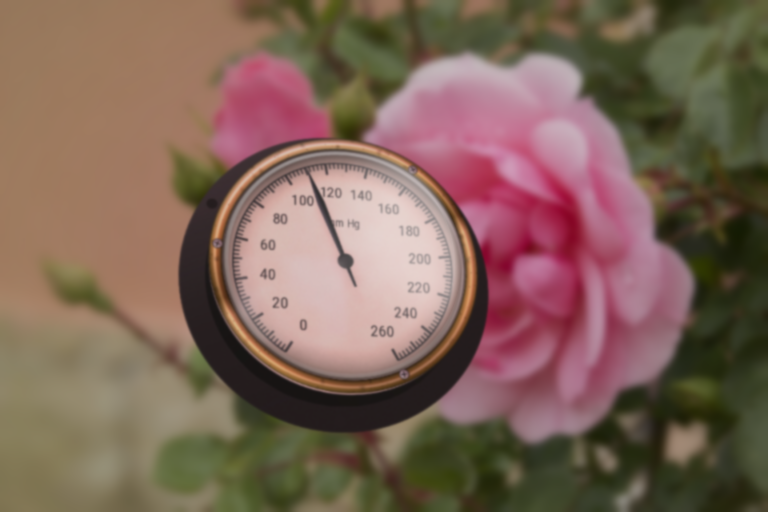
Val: 110
